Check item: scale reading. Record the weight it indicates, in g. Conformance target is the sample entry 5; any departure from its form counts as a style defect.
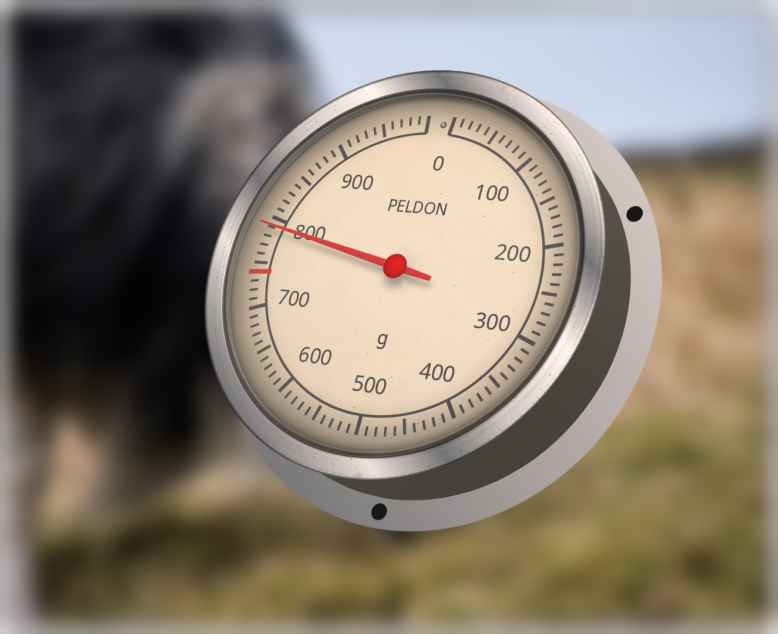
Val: 790
